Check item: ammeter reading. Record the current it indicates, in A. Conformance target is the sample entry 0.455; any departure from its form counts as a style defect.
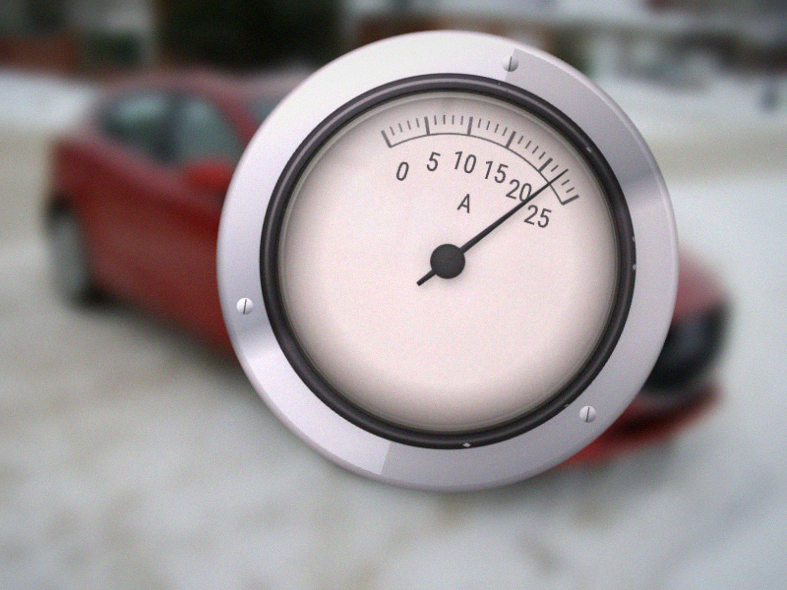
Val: 22
